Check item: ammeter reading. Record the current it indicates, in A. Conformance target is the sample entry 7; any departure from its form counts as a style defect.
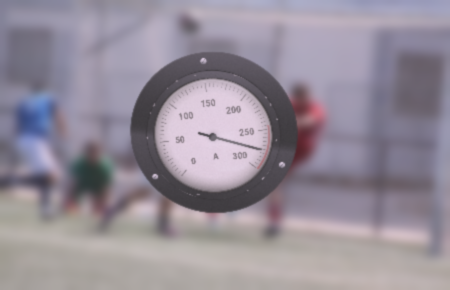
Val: 275
